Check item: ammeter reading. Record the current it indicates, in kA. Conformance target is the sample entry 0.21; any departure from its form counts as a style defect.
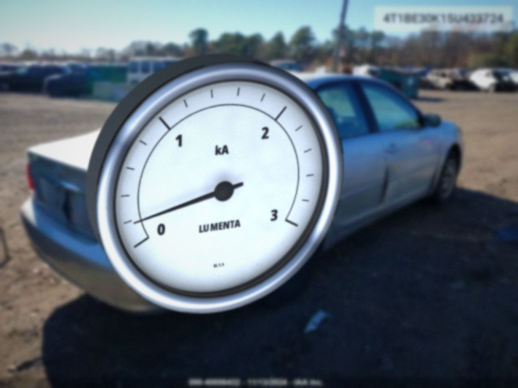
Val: 0.2
